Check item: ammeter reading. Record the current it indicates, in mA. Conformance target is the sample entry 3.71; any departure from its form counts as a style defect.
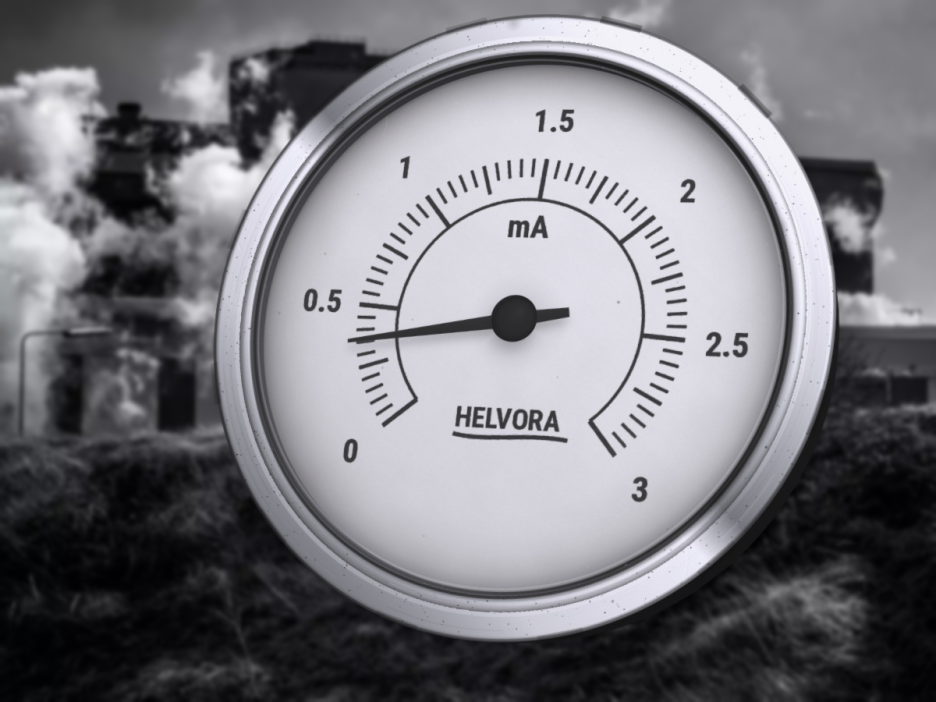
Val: 0.35
